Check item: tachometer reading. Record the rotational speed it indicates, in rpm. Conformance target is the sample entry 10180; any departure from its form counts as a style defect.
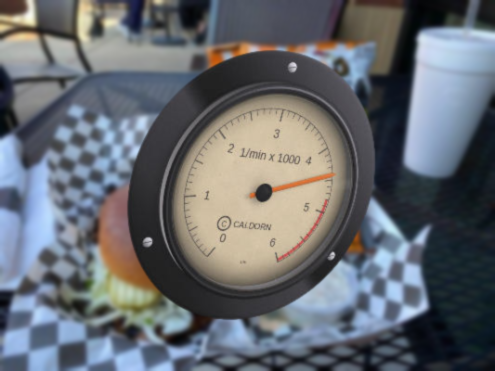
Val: 4400
